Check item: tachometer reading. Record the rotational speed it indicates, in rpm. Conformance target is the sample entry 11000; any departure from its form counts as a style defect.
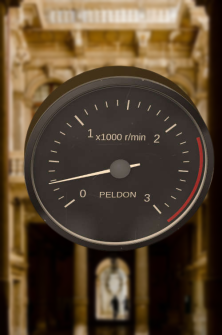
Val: 300
